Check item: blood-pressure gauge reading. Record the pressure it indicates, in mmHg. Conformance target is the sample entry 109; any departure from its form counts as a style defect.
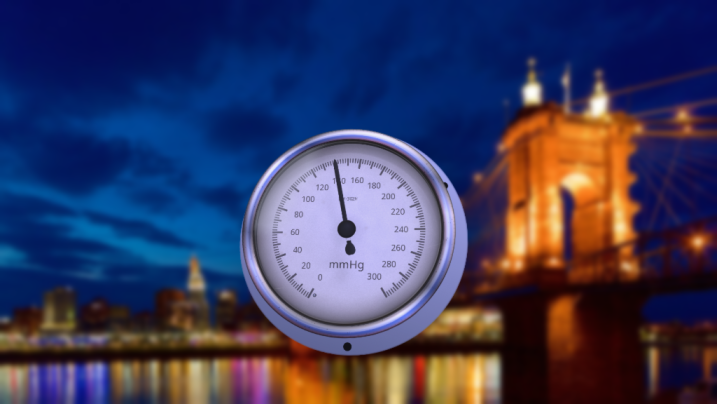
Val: 140
